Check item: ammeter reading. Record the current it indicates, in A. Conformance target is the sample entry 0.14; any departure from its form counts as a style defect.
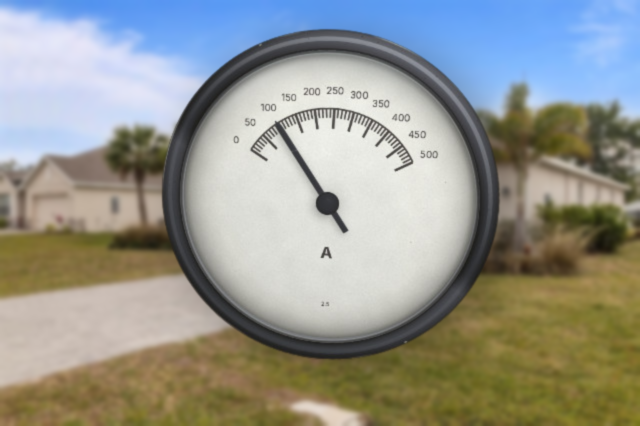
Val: 100
